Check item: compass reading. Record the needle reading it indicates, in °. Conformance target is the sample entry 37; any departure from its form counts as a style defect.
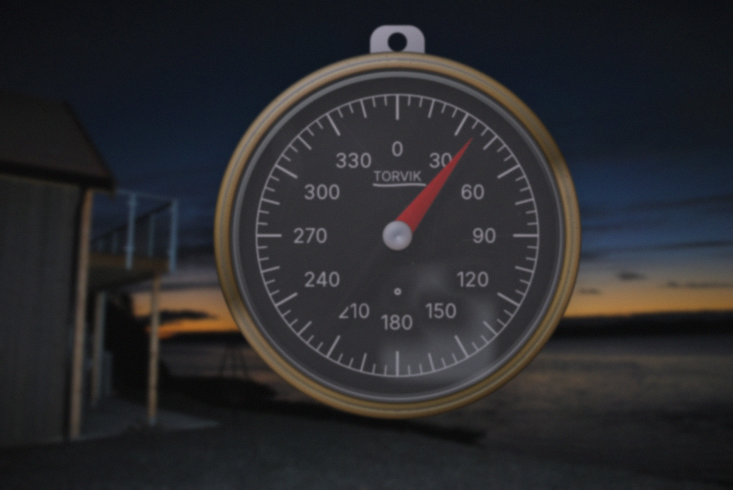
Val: 37.5
